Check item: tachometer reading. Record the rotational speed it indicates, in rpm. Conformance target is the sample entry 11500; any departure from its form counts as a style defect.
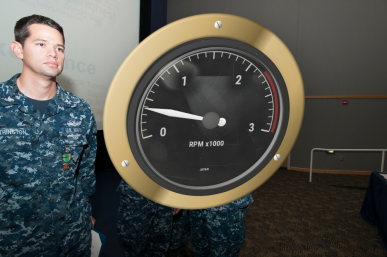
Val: 400
